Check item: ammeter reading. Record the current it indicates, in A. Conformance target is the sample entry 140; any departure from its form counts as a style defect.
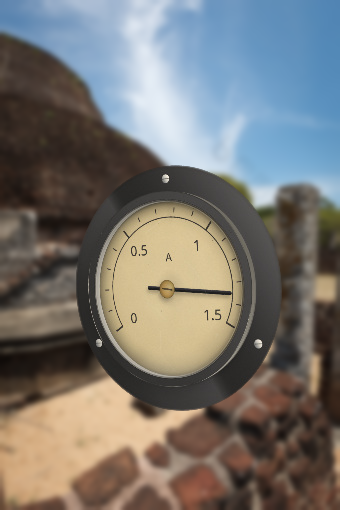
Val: 1.35
